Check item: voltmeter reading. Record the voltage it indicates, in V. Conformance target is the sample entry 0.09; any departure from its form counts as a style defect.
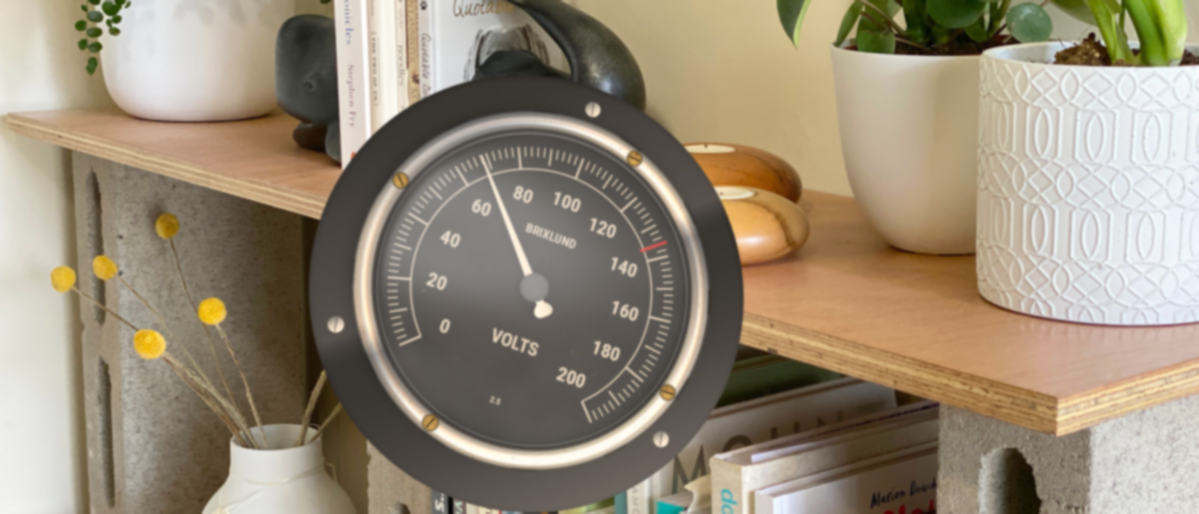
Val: 68
